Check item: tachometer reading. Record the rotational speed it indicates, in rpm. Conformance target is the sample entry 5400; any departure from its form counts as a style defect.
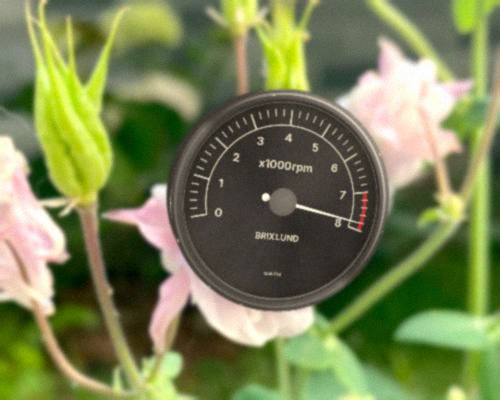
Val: 7800
